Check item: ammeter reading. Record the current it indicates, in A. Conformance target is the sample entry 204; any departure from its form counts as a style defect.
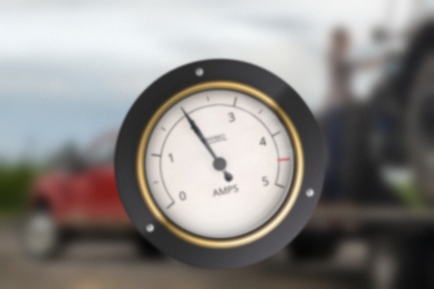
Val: 2
